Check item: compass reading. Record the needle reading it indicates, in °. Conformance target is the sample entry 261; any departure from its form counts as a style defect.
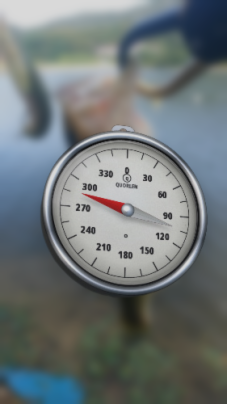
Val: 285
